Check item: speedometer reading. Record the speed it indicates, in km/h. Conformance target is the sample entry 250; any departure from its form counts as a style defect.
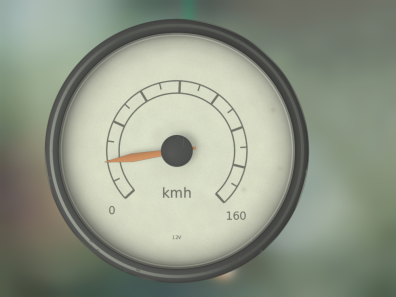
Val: 20
